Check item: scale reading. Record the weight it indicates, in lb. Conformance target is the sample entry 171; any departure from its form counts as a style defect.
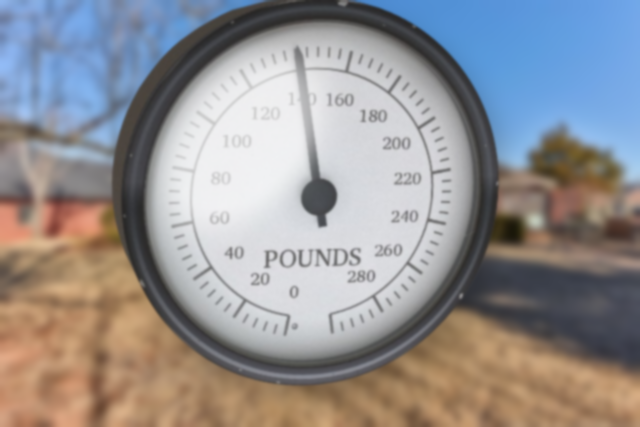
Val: 140
